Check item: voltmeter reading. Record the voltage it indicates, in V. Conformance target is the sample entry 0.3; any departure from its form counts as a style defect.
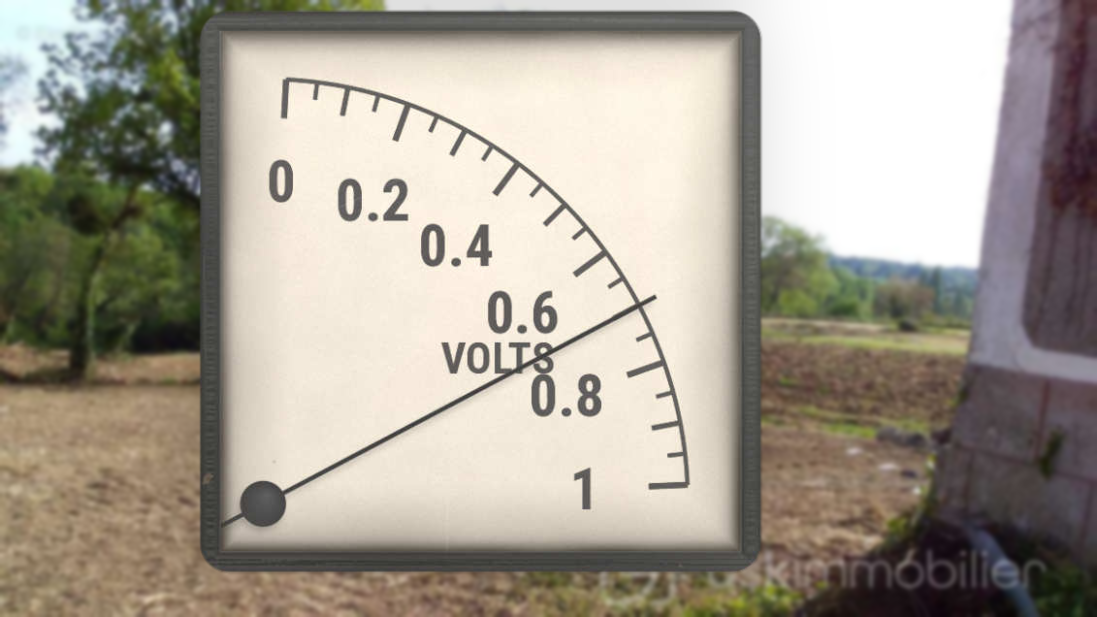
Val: 0.7
